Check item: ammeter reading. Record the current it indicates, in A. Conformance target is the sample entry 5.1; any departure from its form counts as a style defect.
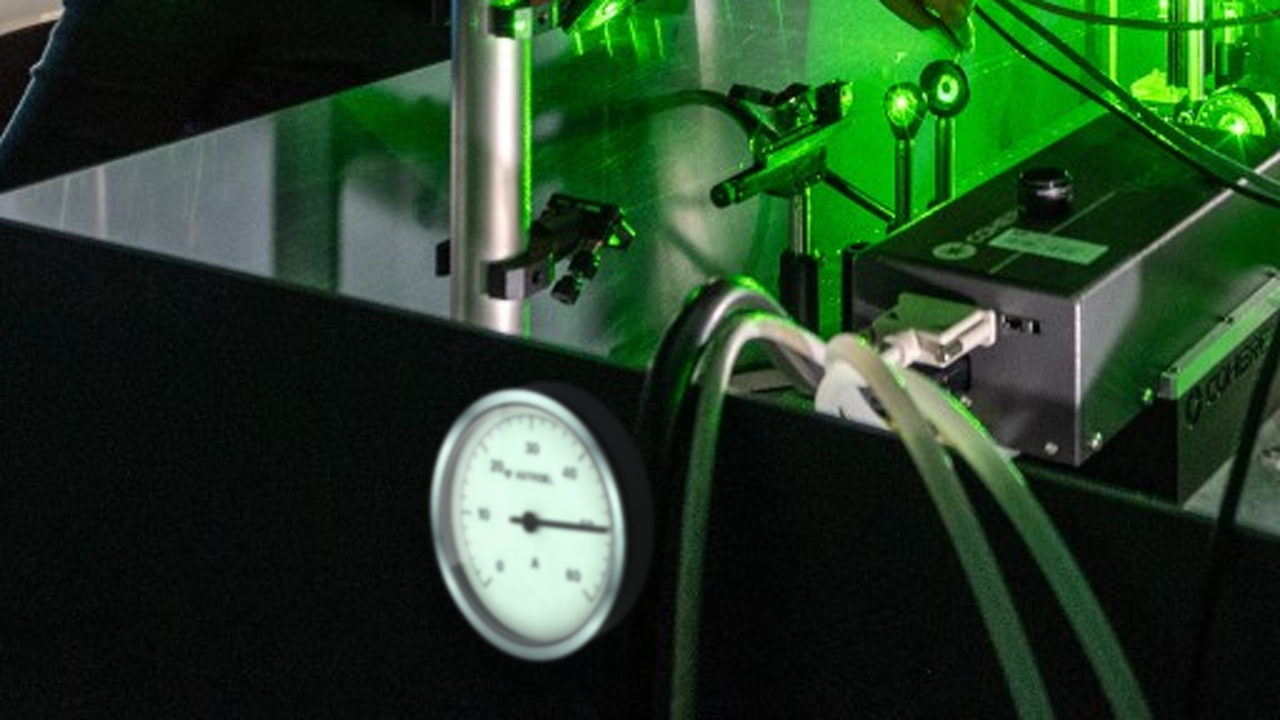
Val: 50
